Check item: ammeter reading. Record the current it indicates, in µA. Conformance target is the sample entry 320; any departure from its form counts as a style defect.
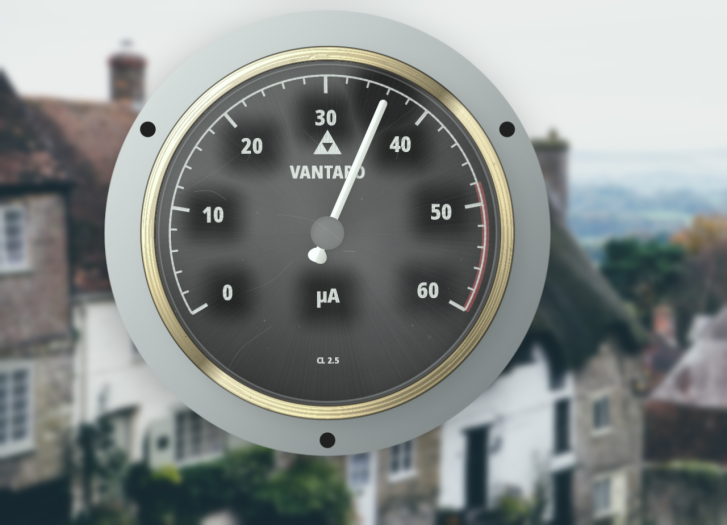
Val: 36
